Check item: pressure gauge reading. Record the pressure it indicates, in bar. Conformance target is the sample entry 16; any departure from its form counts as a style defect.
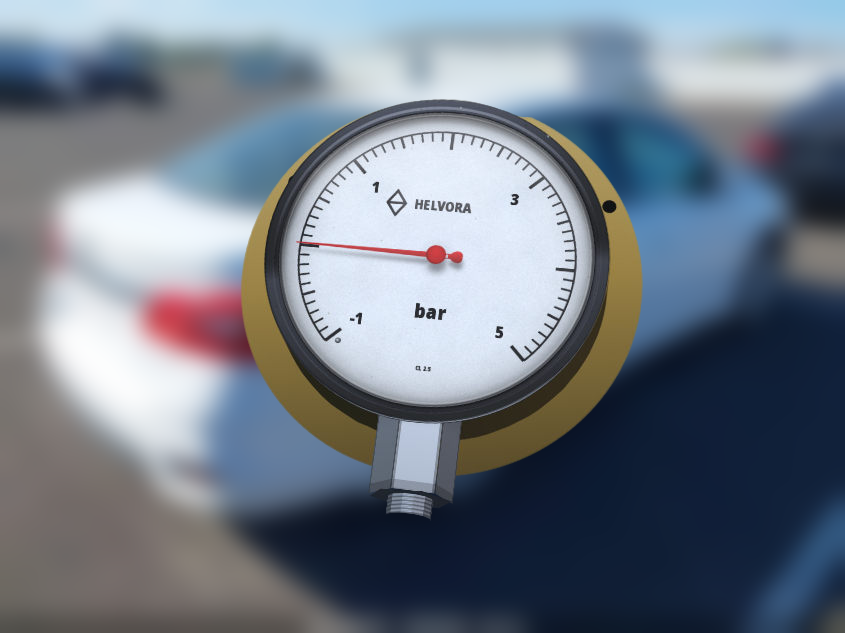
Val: 0
